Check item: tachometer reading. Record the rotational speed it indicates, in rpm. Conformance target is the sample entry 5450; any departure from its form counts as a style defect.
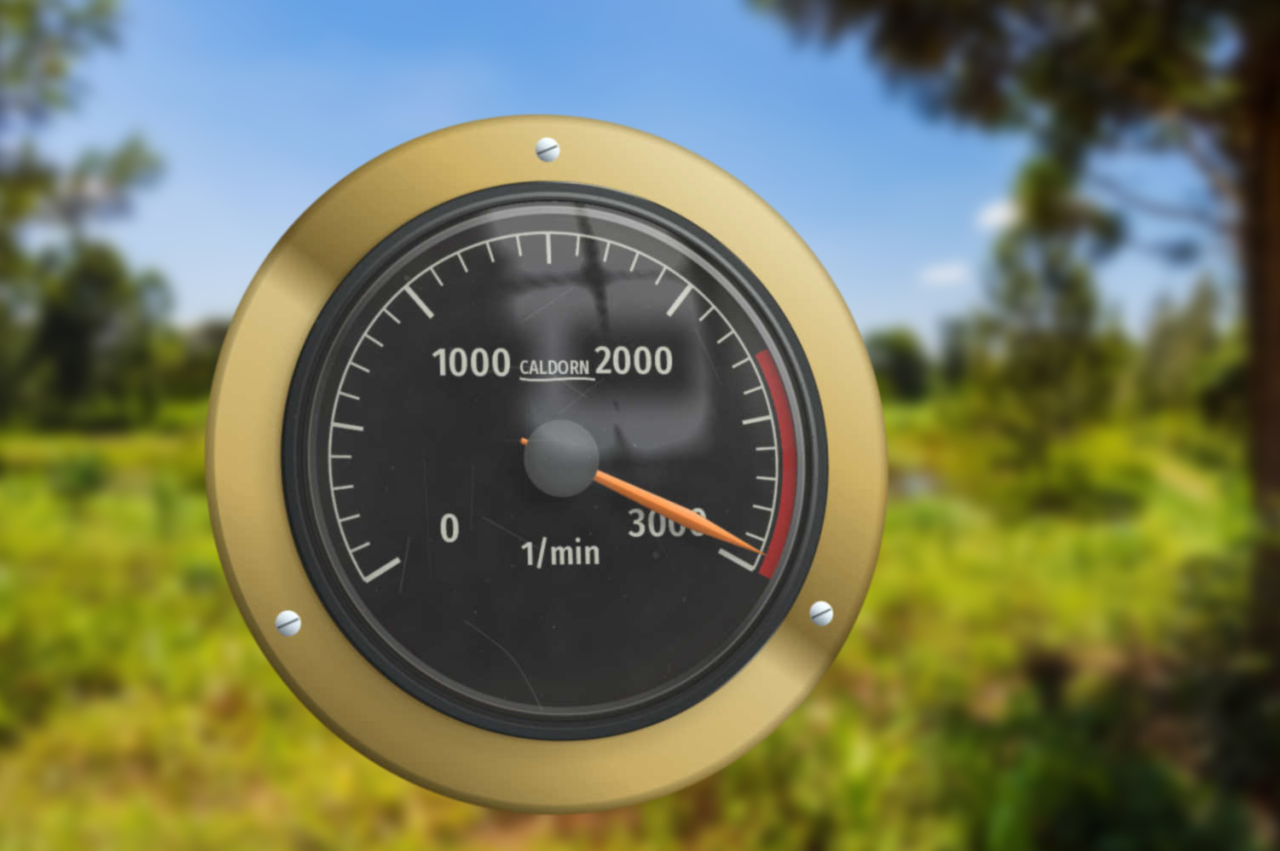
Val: 2950
